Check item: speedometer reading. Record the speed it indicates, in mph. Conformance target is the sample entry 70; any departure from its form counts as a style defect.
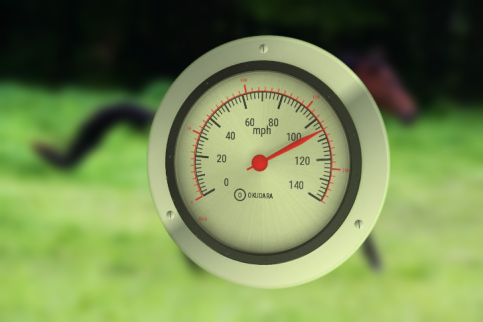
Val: 106
